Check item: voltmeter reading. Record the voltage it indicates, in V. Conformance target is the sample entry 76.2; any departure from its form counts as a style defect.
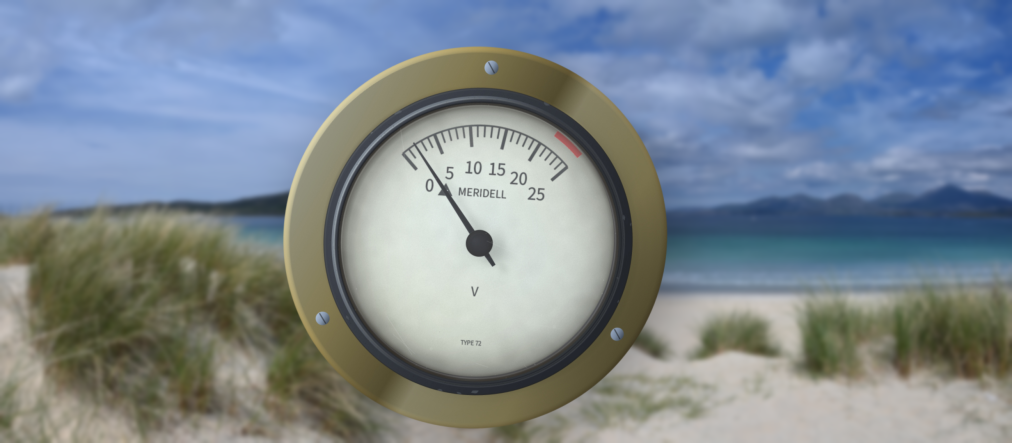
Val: 2
